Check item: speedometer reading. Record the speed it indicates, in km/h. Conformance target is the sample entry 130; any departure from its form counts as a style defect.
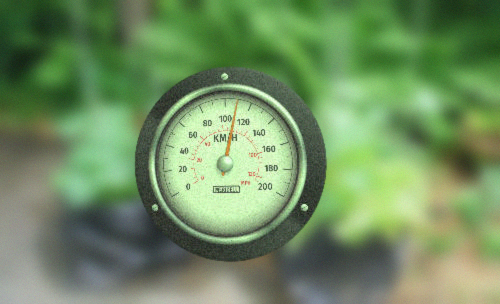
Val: 110
